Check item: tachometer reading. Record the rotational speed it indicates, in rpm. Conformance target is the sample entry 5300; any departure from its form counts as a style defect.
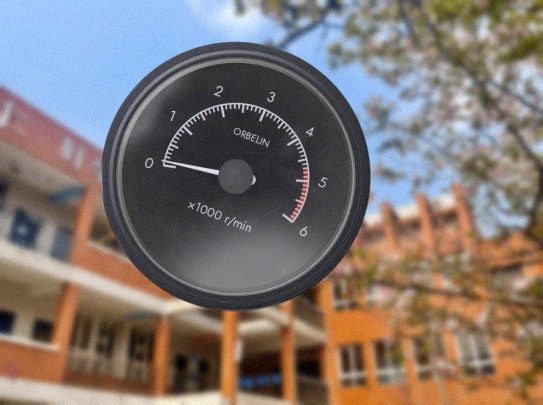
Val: 100
